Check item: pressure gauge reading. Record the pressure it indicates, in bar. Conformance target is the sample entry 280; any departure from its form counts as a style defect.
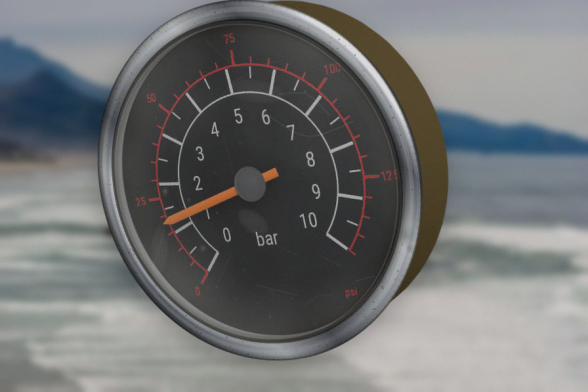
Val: 1.25
